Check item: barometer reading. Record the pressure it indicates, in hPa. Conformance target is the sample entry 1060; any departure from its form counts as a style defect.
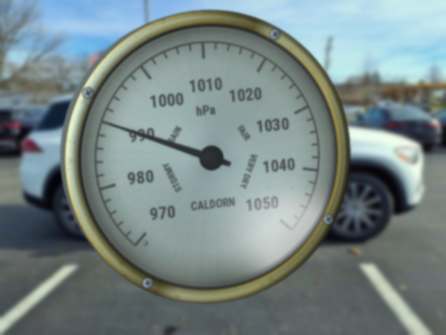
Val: 990
